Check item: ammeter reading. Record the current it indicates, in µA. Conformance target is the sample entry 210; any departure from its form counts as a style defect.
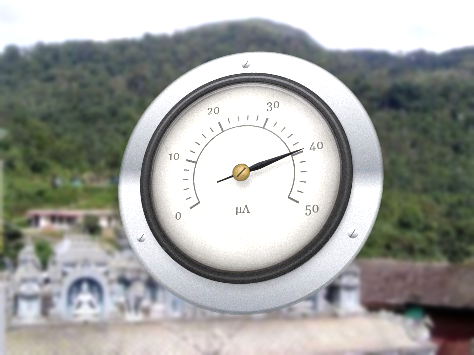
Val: 40
